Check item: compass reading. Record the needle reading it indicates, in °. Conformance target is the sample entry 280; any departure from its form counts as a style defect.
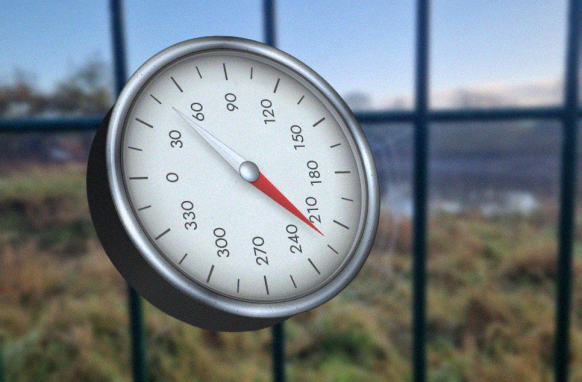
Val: 225
